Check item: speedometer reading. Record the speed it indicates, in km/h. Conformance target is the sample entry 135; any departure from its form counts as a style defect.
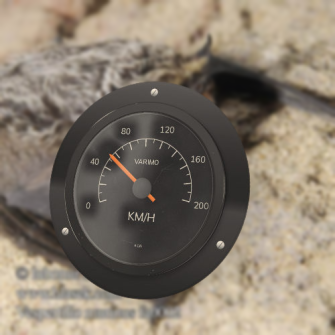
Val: 55
